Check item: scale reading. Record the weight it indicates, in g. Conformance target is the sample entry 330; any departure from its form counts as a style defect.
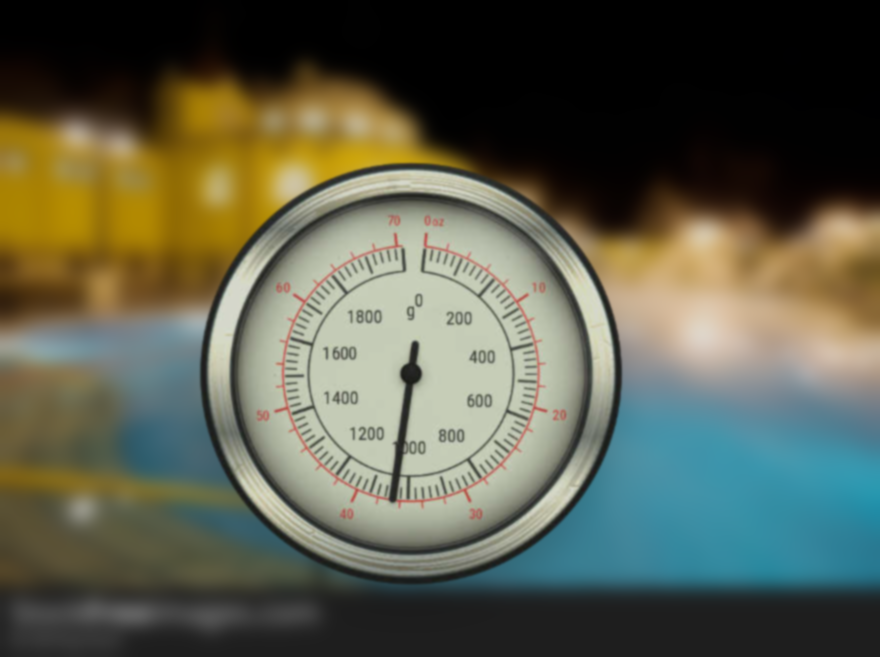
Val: 1040
